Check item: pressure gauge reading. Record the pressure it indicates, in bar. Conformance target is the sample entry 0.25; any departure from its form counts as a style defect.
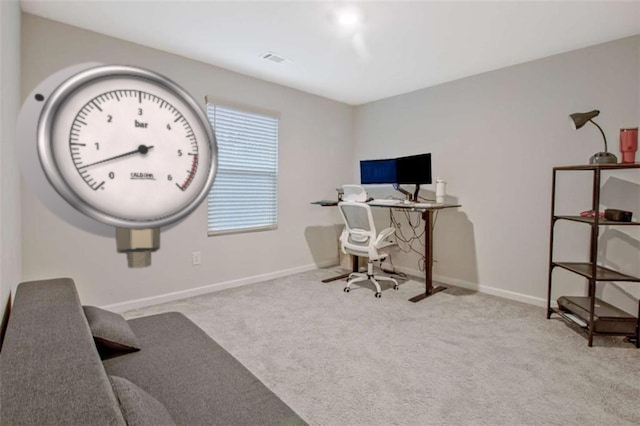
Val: 0.5
